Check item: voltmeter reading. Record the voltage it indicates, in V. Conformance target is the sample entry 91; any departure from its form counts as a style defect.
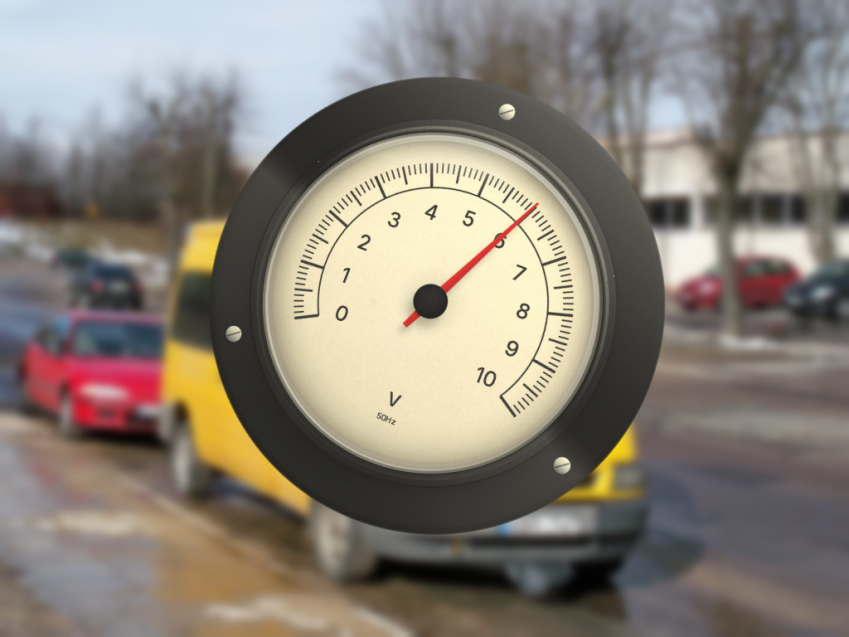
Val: 6
